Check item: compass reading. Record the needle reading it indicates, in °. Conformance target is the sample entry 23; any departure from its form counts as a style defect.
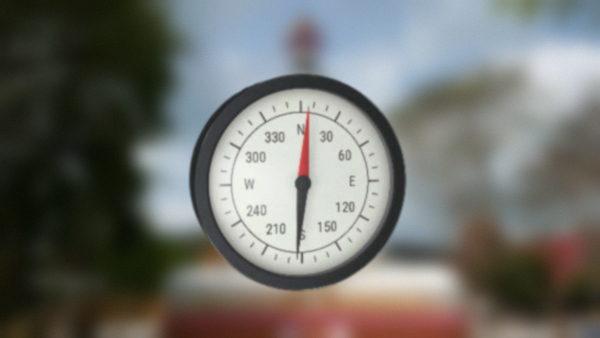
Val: 5
